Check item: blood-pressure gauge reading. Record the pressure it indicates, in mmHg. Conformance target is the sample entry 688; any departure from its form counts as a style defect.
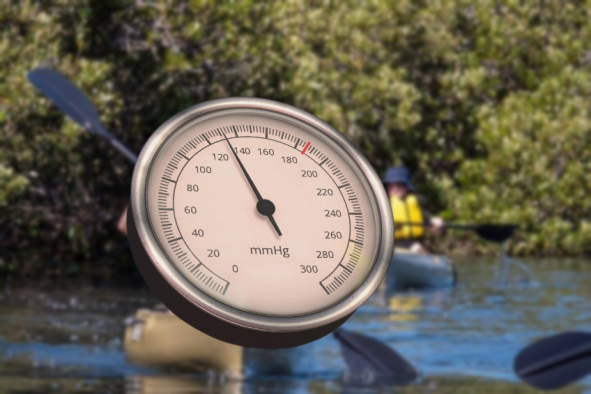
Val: 130
